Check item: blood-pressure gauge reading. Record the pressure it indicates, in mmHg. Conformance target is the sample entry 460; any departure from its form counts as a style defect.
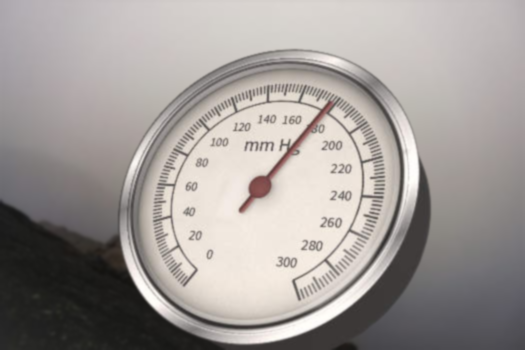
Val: 180
